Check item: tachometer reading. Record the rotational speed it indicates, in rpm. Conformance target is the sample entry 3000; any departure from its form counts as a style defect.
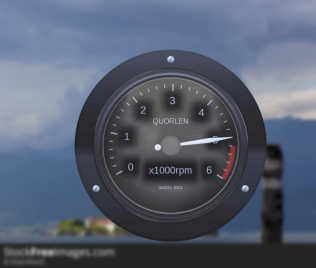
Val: 5000
